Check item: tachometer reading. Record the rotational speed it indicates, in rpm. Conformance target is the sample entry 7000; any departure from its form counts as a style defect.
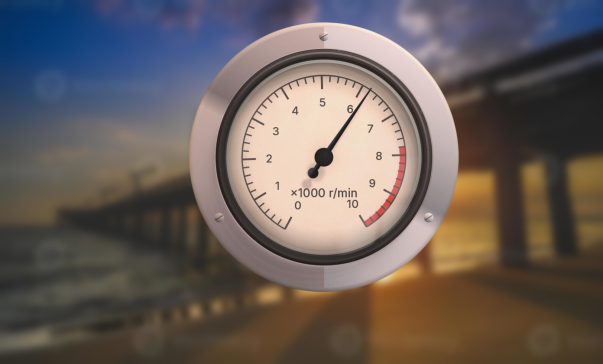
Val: 6200
